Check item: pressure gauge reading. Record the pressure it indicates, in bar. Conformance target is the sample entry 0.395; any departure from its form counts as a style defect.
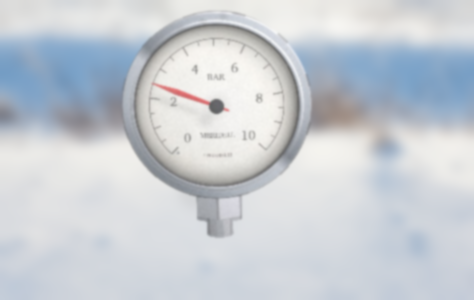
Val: 2.5
